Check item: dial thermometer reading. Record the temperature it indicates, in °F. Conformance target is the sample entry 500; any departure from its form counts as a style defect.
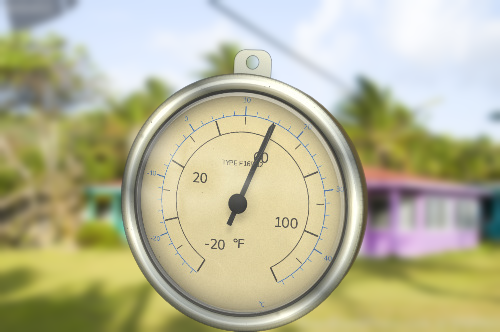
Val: 60
